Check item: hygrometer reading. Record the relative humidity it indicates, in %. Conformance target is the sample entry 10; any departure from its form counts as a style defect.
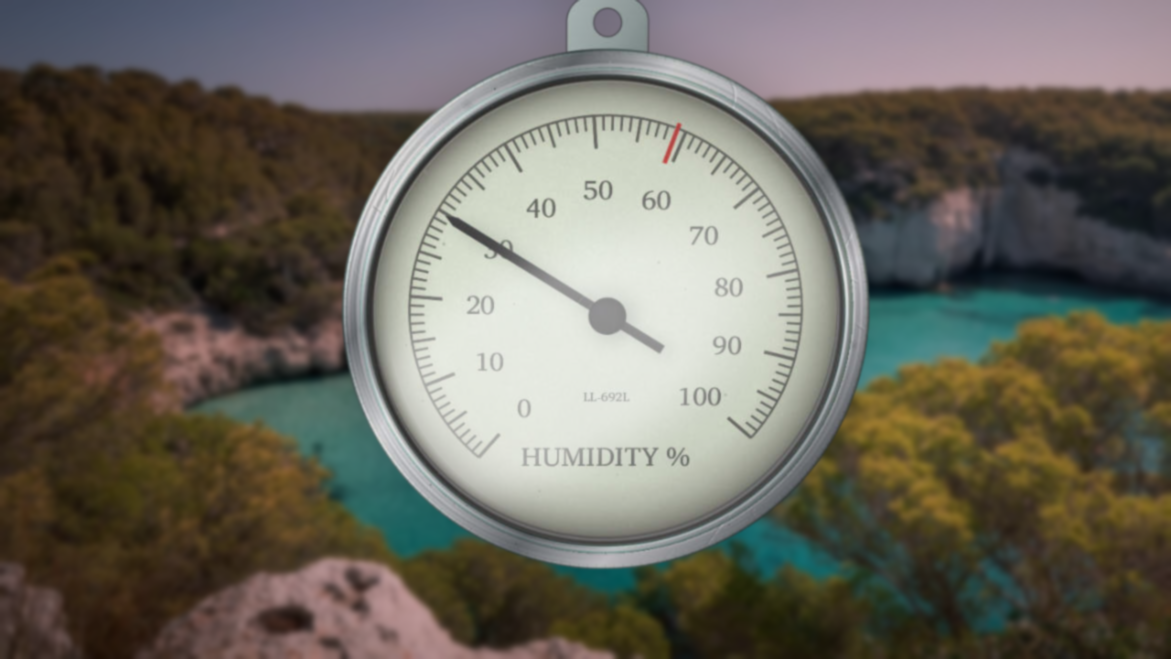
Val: 30
